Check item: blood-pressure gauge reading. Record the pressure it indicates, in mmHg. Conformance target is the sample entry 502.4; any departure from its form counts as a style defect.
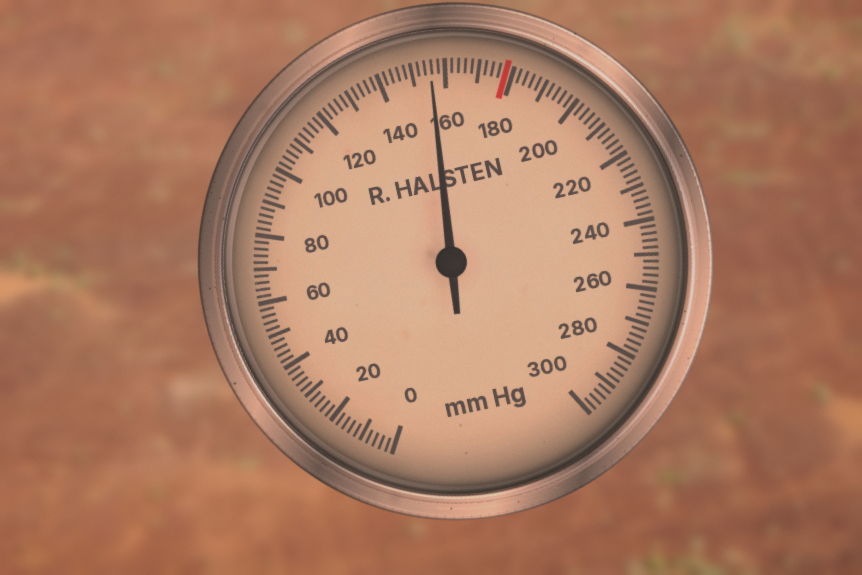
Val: 156
